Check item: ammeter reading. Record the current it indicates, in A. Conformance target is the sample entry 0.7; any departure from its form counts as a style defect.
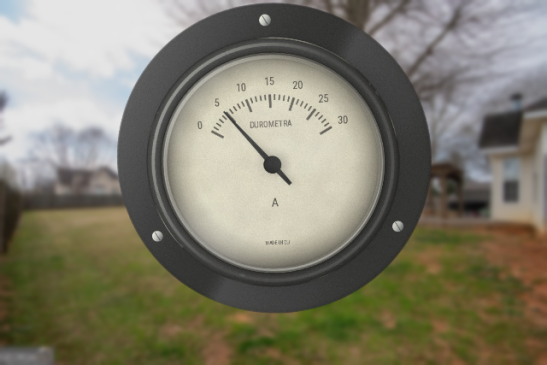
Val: 5
